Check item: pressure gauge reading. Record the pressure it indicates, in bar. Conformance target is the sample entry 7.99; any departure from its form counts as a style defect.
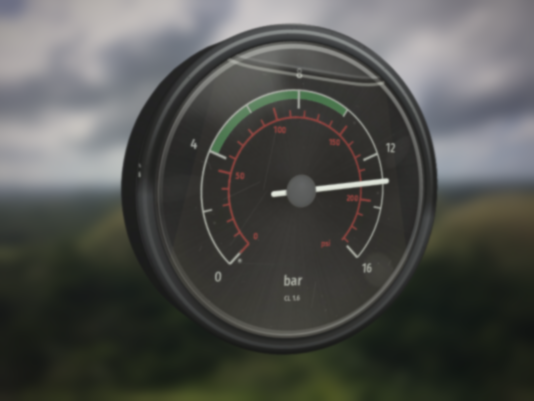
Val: 13
